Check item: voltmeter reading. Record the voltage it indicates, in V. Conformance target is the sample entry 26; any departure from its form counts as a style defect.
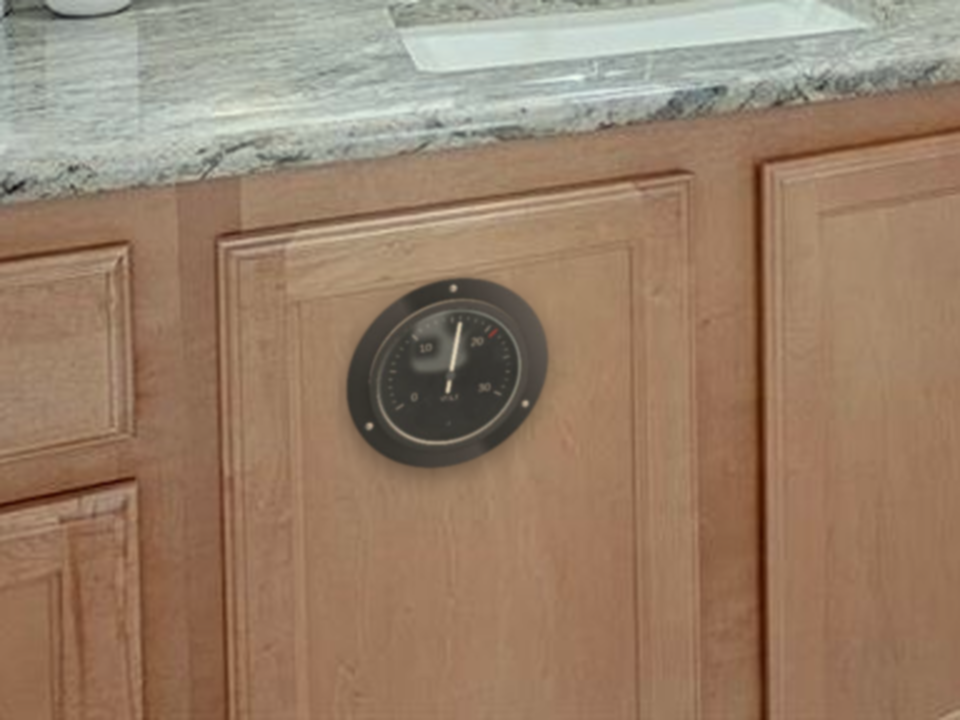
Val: 16
